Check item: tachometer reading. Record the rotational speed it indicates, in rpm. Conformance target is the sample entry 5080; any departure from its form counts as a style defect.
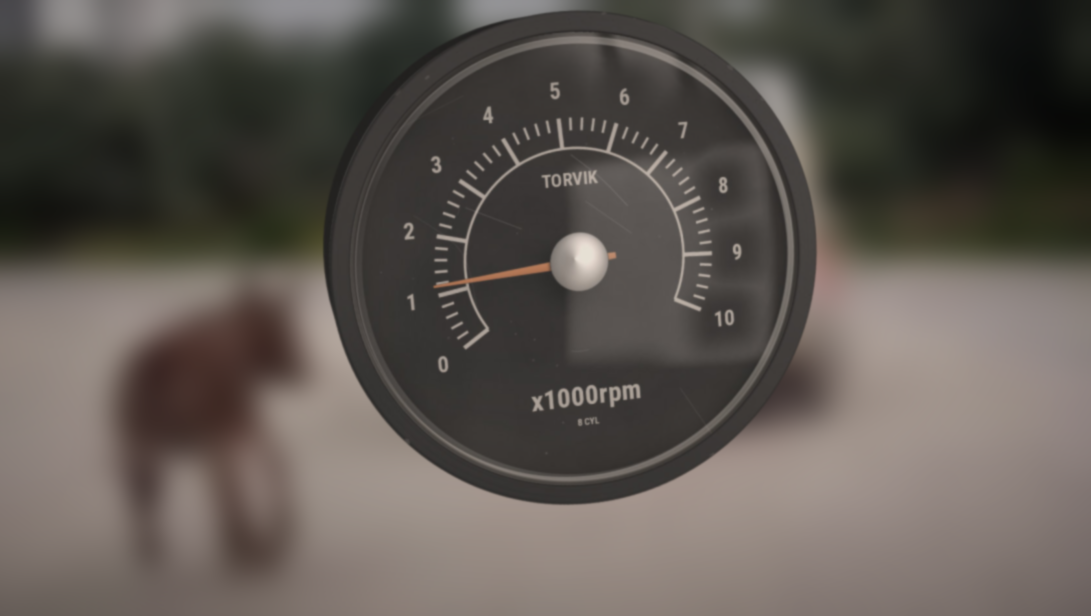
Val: 1200
